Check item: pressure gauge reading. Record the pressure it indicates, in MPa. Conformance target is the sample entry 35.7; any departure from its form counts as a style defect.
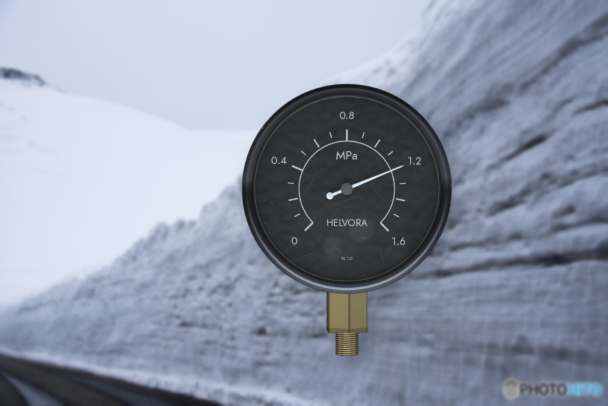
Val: 1.2
